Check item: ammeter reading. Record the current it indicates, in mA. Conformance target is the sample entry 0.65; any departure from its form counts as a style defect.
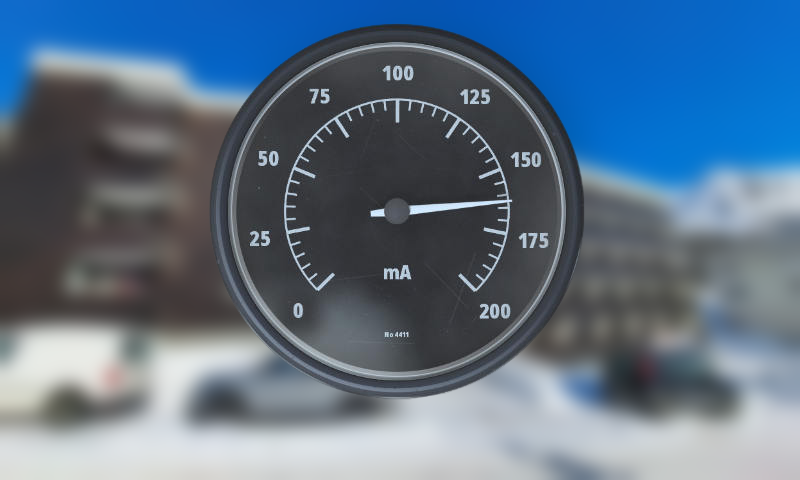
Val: 162.5
